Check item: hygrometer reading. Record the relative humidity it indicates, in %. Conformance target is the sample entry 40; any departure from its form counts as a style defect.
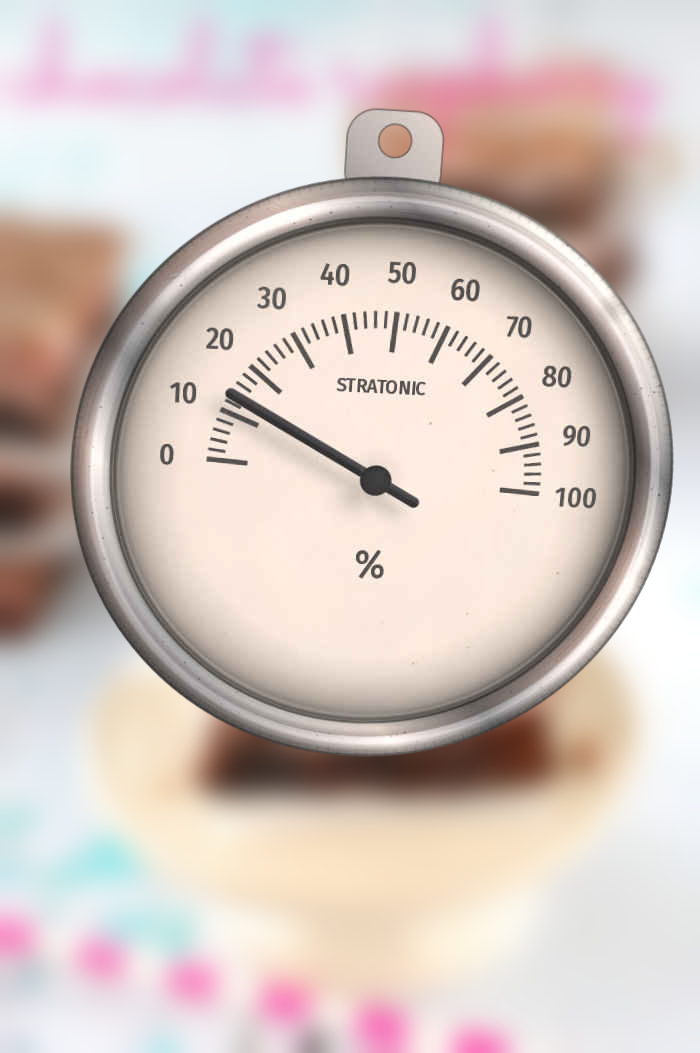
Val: 14
